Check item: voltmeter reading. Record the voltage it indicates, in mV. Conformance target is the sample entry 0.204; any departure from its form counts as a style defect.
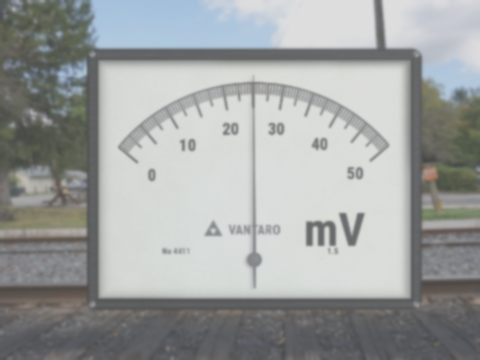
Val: 25
